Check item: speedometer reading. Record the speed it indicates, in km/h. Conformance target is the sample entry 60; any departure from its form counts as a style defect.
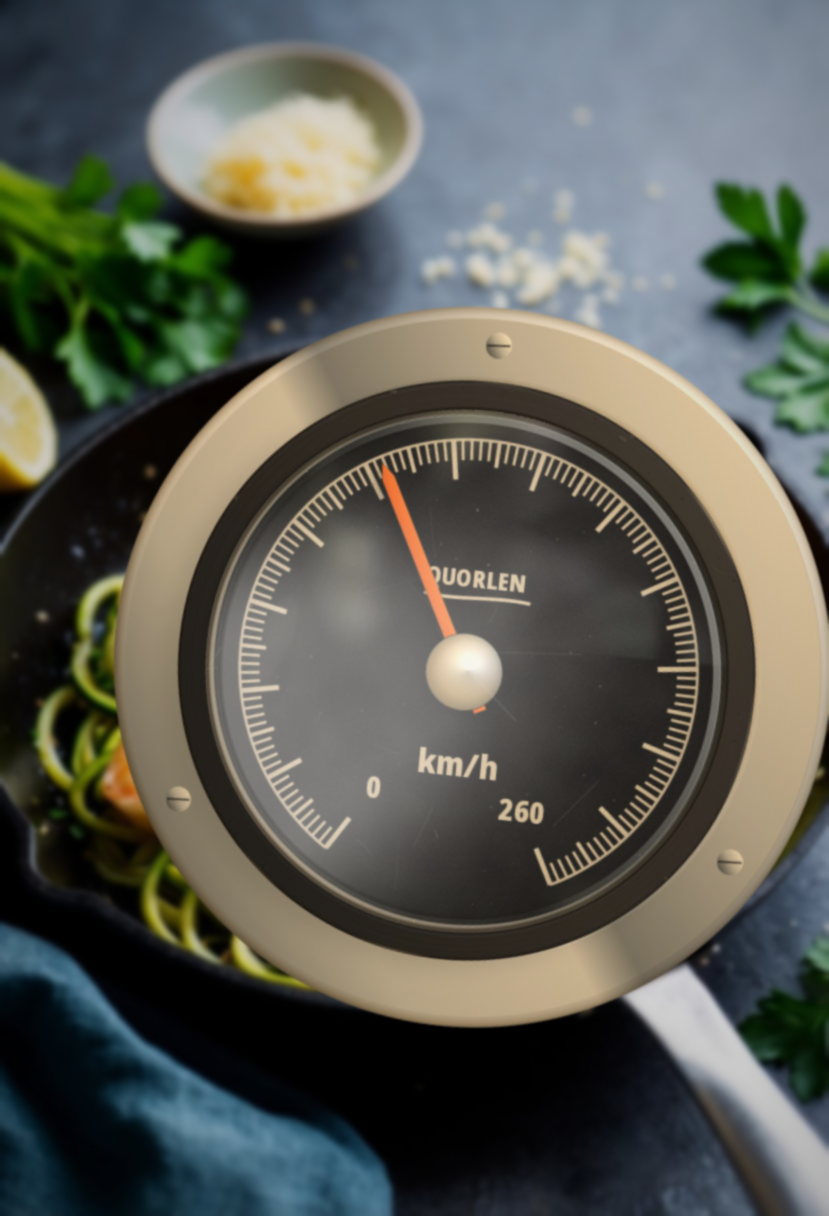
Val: 104
